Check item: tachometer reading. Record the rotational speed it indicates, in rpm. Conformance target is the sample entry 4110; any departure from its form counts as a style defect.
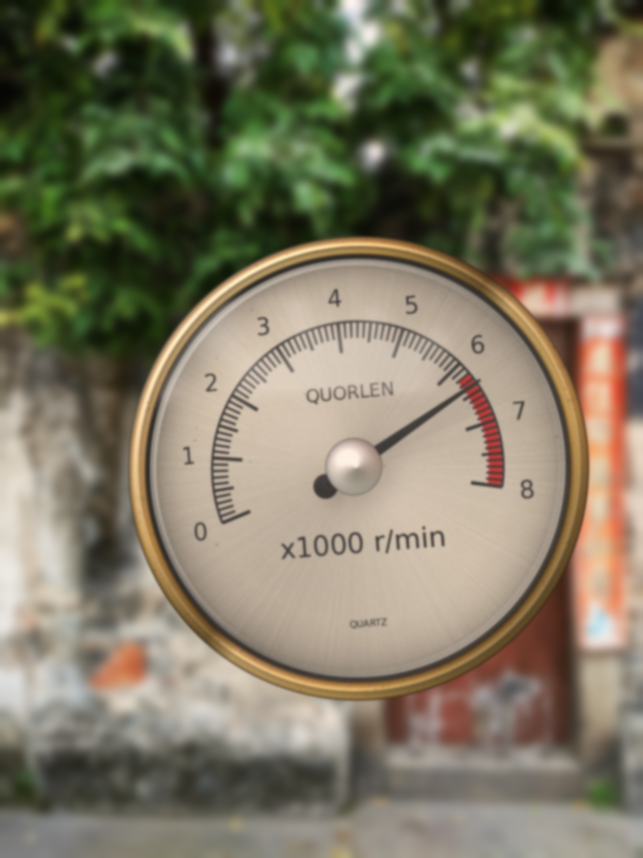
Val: 6400
